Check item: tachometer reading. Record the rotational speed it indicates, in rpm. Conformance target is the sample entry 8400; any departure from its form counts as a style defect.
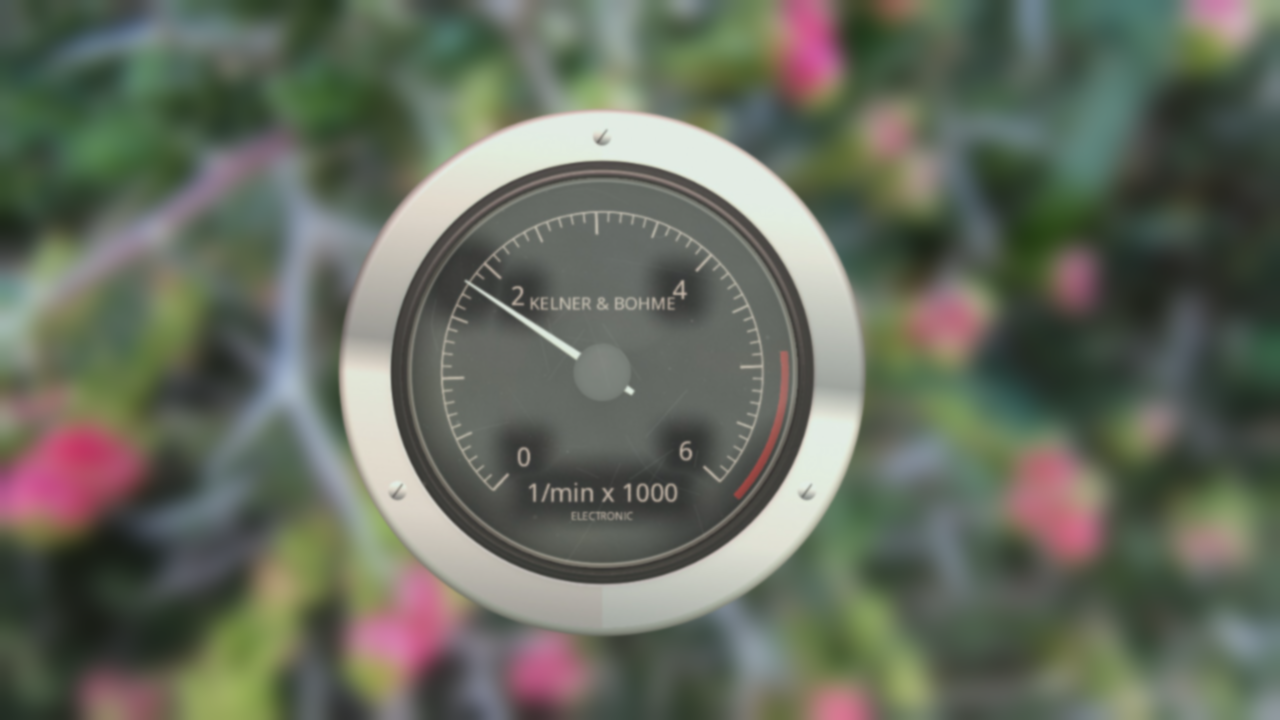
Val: 1800
